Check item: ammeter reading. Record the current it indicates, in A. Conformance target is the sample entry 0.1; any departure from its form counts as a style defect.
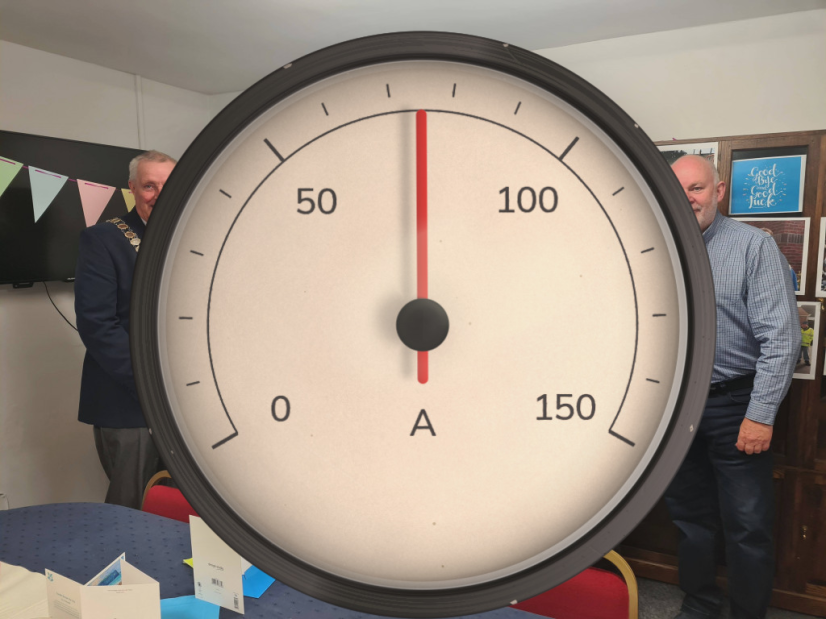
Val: 75
